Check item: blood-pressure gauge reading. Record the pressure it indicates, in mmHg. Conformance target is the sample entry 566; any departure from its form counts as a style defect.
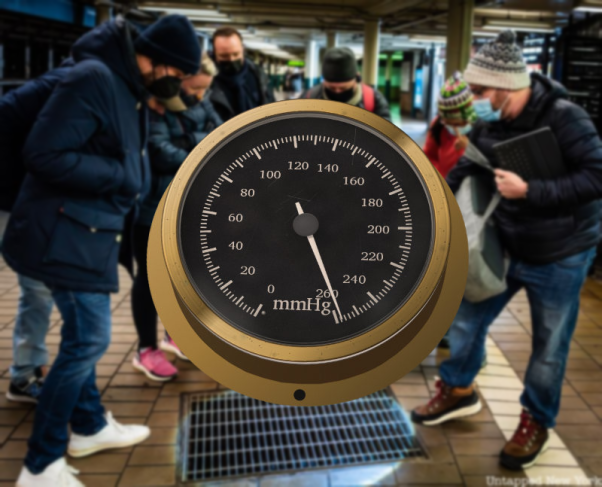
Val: 258
